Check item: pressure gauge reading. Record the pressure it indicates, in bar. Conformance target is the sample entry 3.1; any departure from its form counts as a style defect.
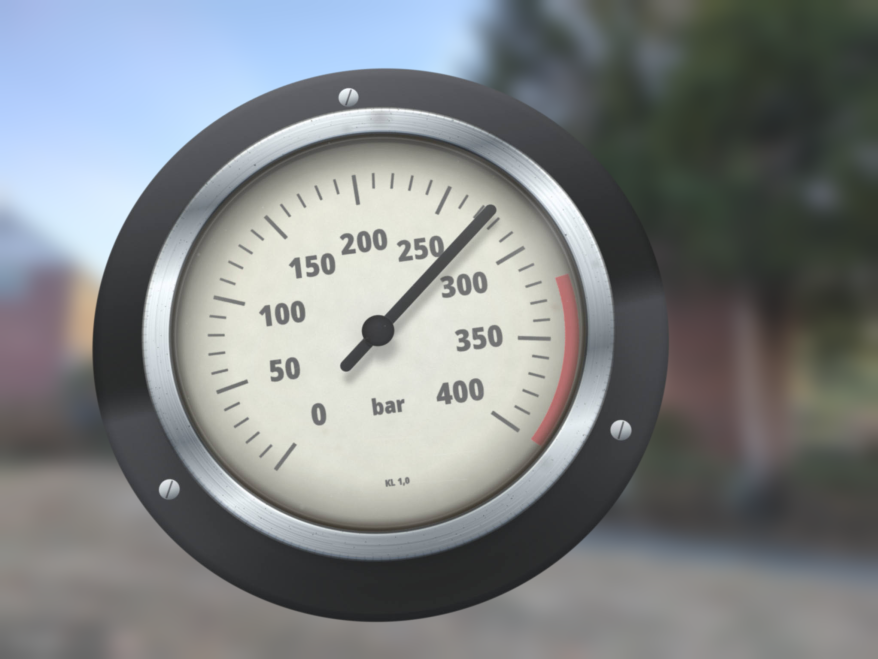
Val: 275
